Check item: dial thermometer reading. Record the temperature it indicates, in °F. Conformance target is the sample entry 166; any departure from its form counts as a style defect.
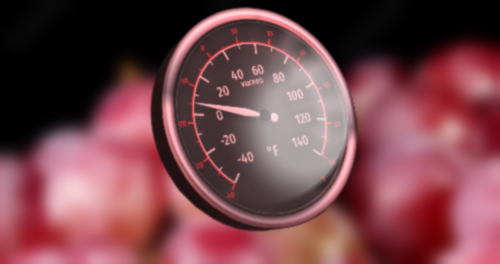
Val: 5
